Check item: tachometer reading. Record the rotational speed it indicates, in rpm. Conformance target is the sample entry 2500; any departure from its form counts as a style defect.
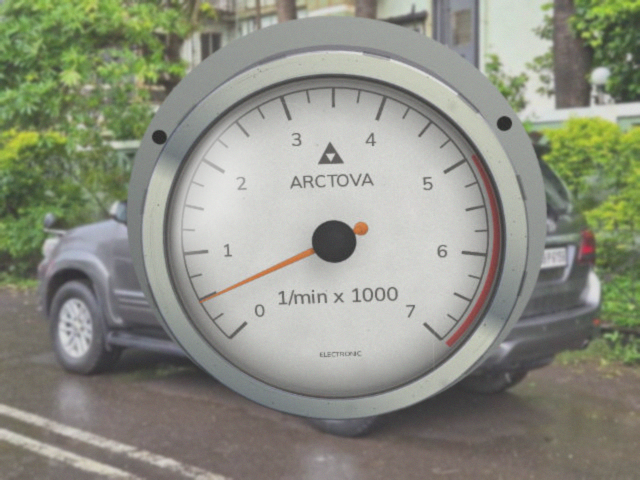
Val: 500
